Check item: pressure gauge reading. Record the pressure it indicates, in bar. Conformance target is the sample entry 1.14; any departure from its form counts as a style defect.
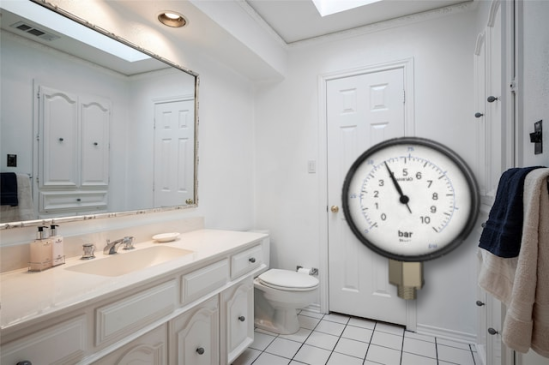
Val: 4
